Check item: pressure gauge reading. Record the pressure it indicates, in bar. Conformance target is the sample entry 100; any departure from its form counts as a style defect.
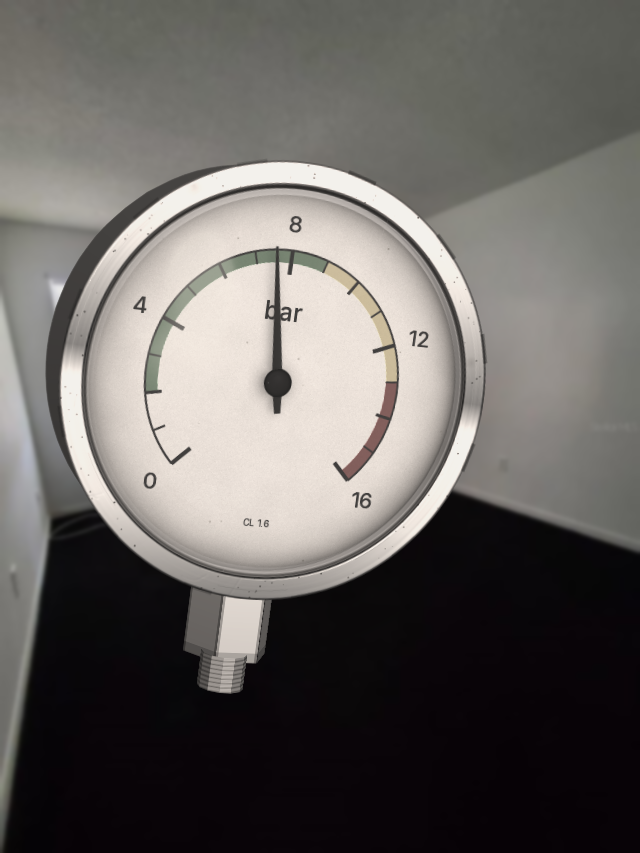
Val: 7.5
